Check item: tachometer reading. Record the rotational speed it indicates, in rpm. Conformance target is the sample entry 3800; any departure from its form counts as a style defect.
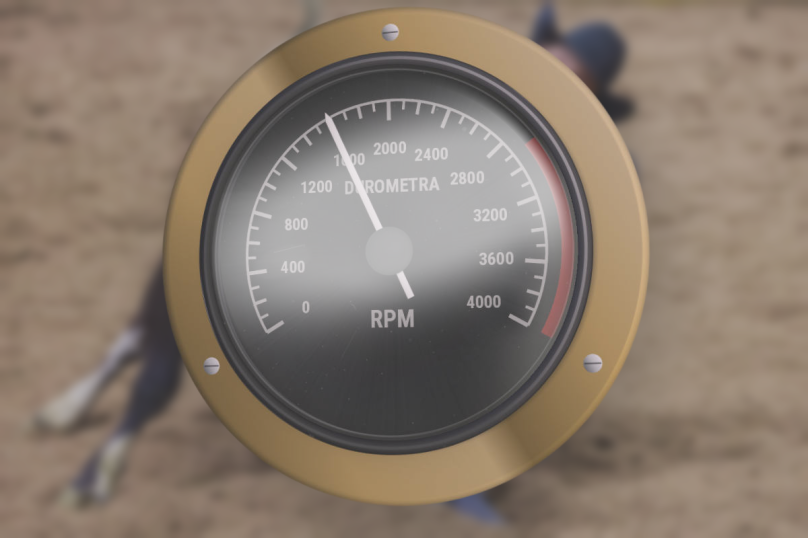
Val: 1600
